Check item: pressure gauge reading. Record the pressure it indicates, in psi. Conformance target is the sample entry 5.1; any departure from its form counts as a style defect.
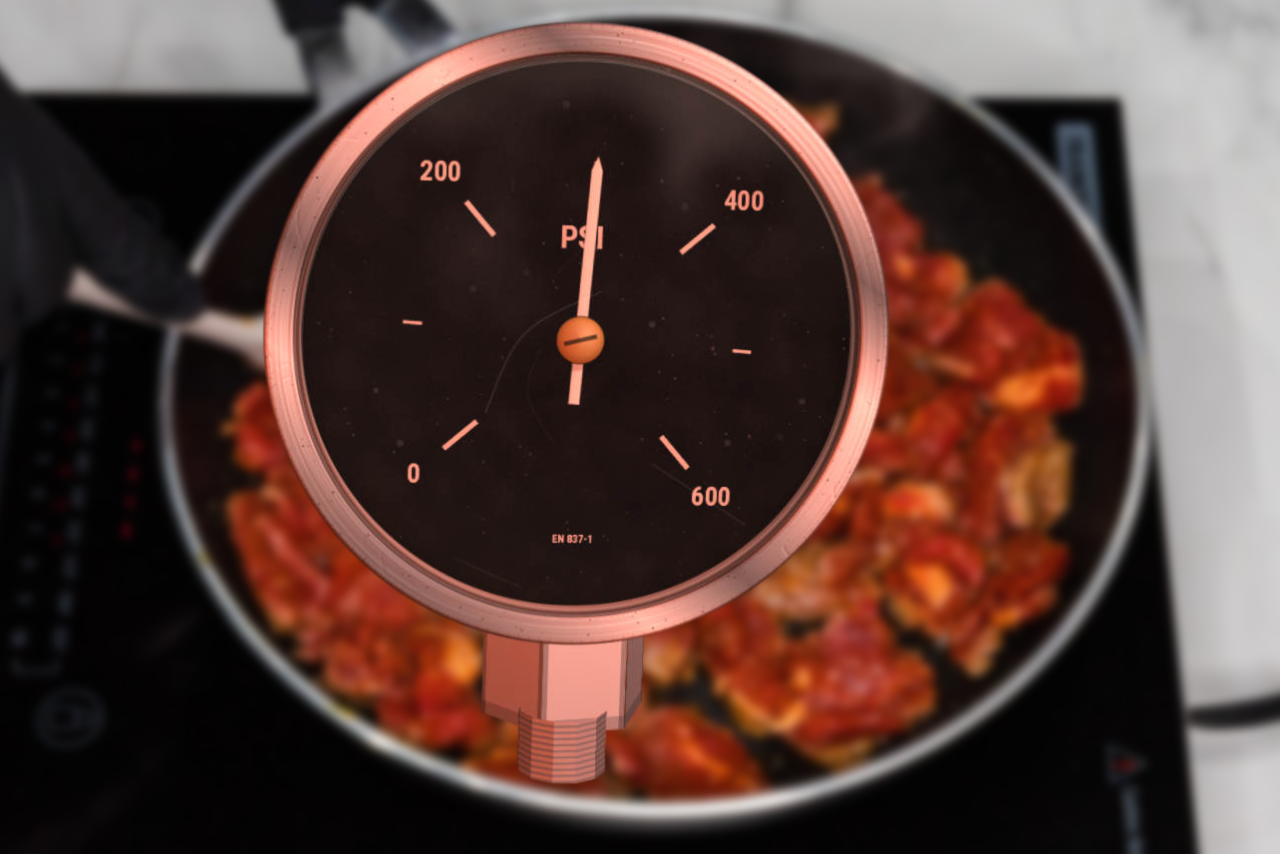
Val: 300
